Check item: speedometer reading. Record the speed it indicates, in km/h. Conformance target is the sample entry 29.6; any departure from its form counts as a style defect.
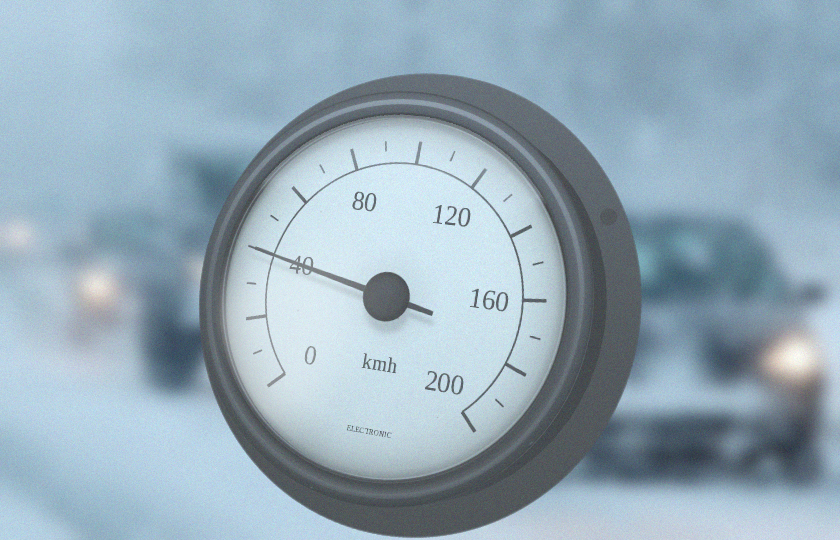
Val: 40
